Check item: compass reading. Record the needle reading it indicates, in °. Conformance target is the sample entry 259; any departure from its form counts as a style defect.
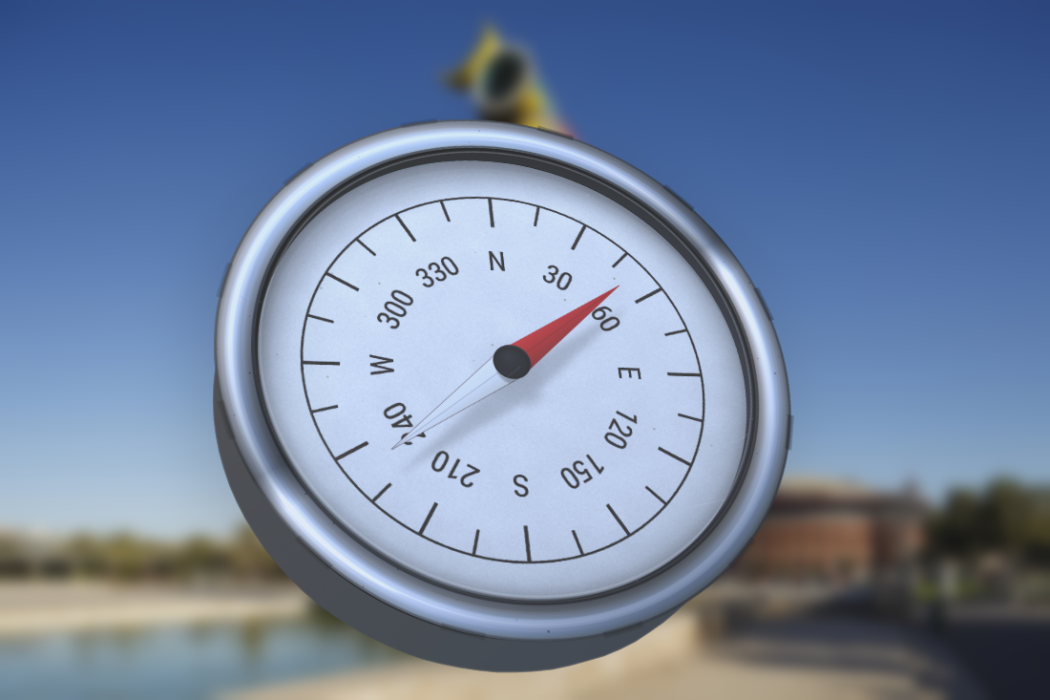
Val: 52.5
